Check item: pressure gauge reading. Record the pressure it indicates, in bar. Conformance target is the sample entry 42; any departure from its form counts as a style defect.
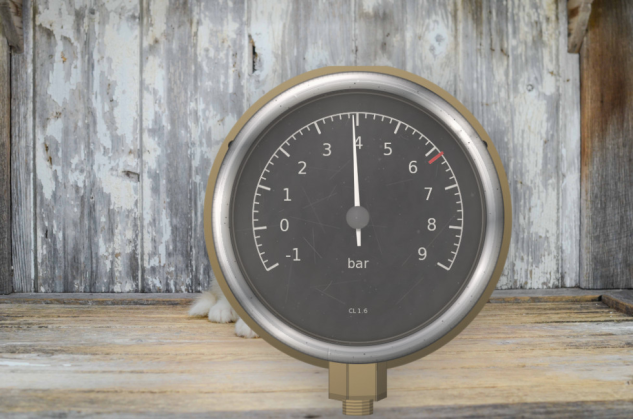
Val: 3.9
